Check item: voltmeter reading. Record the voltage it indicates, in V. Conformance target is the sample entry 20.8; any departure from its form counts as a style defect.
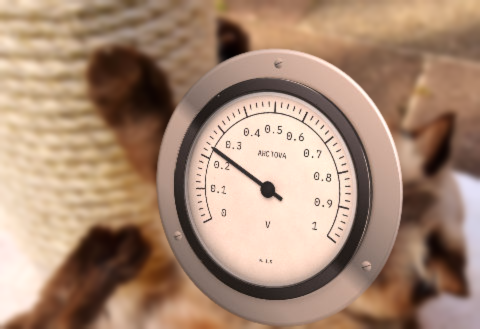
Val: 0.24
